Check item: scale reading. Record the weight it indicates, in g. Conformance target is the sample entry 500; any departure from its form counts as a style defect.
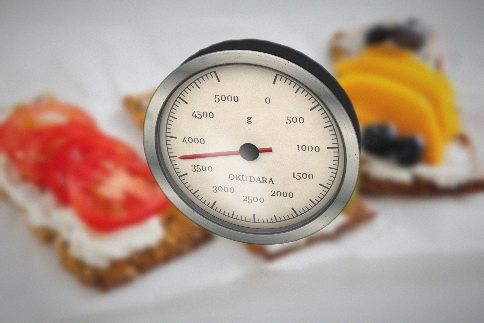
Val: 3750
